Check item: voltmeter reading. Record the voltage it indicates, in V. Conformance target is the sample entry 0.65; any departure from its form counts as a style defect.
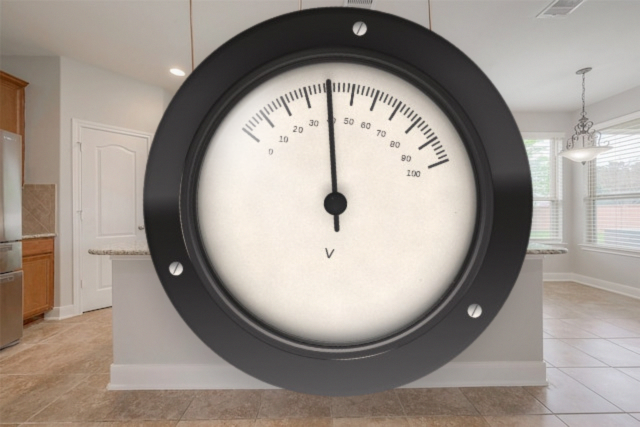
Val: 40
